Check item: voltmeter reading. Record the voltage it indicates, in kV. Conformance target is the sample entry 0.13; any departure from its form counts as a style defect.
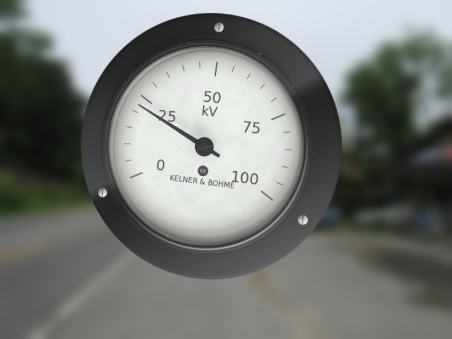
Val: 22.5
